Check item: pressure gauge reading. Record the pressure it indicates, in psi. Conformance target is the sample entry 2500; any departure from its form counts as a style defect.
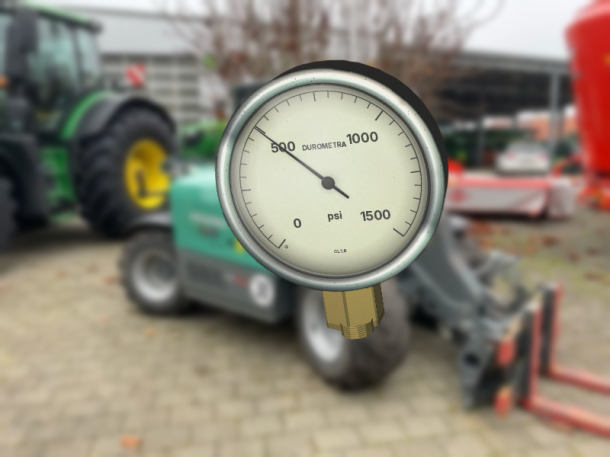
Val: 500
